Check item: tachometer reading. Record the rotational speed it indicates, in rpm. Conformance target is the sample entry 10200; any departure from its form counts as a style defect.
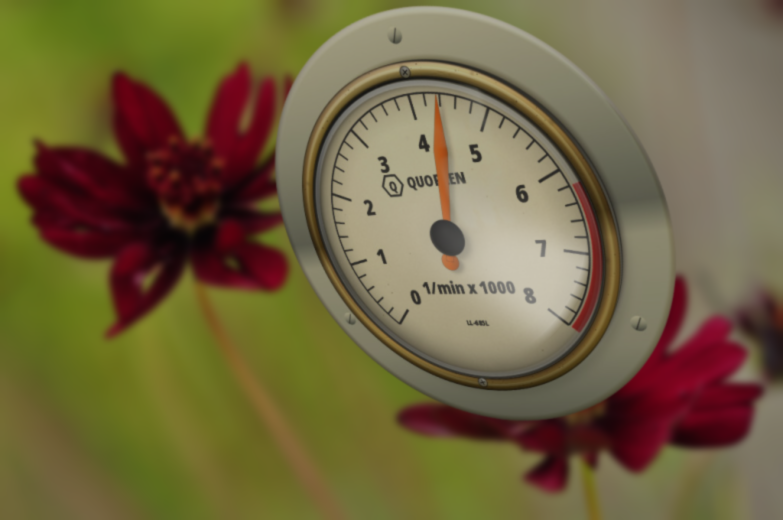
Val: 4400
